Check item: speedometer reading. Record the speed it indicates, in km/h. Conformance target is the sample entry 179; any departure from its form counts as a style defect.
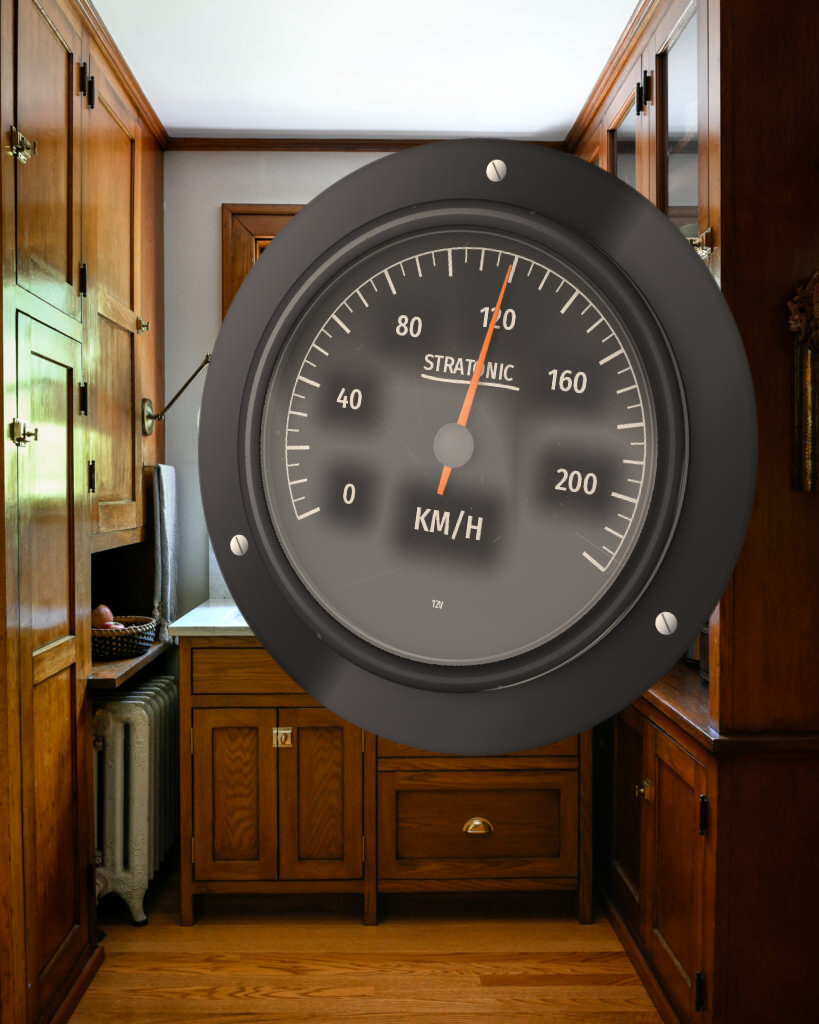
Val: 120
